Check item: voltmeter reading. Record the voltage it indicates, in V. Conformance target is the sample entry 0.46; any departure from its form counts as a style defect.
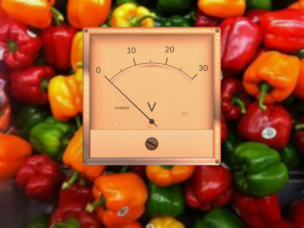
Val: 0
